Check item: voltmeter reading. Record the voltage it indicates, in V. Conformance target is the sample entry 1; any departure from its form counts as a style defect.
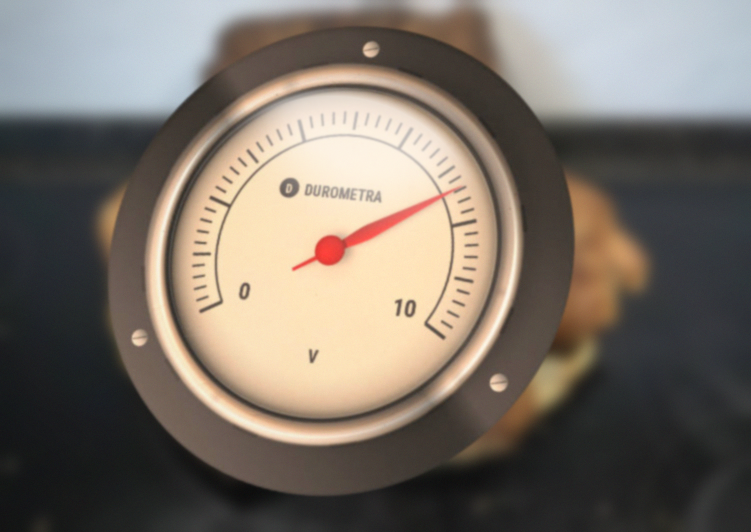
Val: 7.4
